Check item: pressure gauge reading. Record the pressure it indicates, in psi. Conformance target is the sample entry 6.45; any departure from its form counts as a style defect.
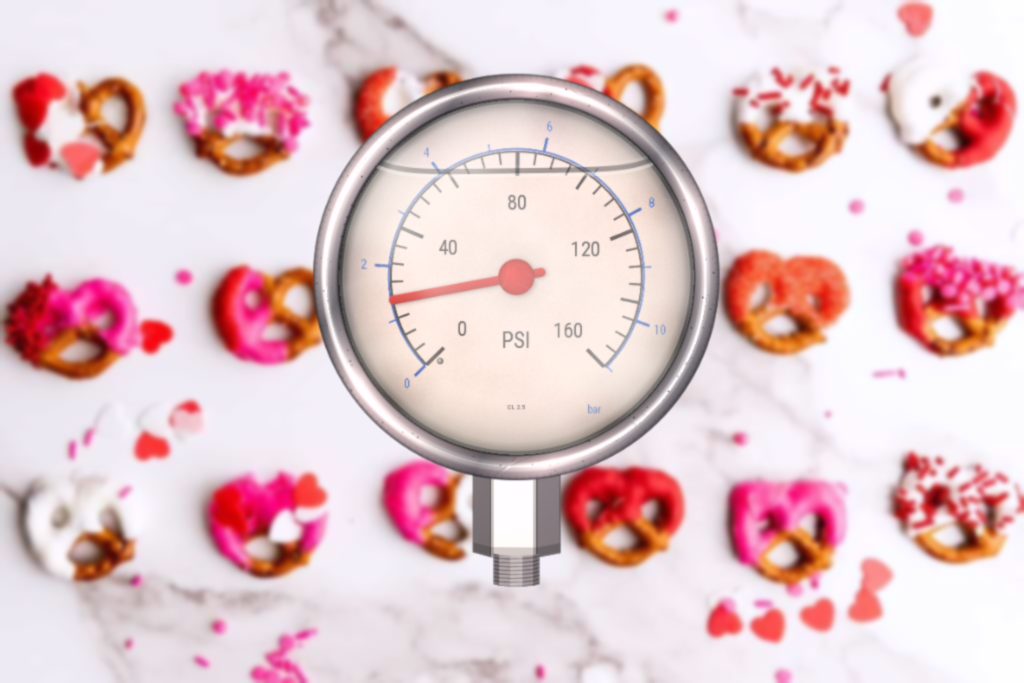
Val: 20
